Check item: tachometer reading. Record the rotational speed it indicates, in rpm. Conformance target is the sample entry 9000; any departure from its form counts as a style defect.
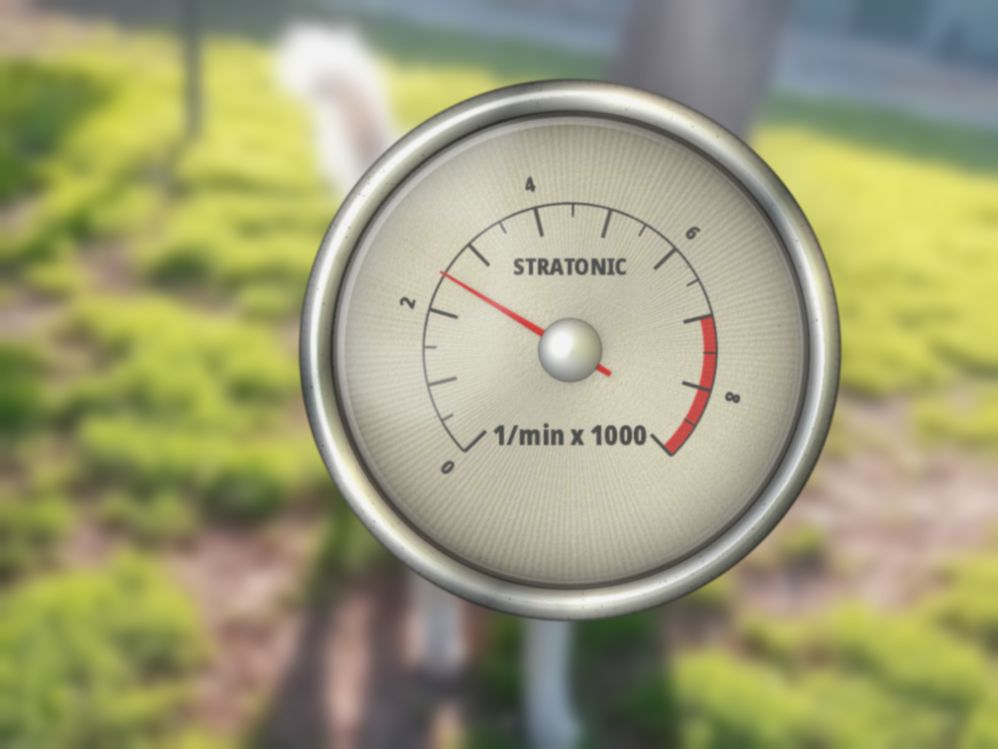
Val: 2500
